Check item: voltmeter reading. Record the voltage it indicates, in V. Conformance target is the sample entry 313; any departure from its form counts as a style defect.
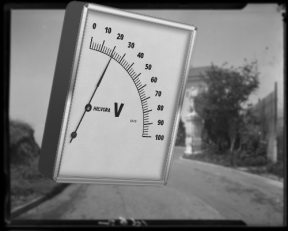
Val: 20
